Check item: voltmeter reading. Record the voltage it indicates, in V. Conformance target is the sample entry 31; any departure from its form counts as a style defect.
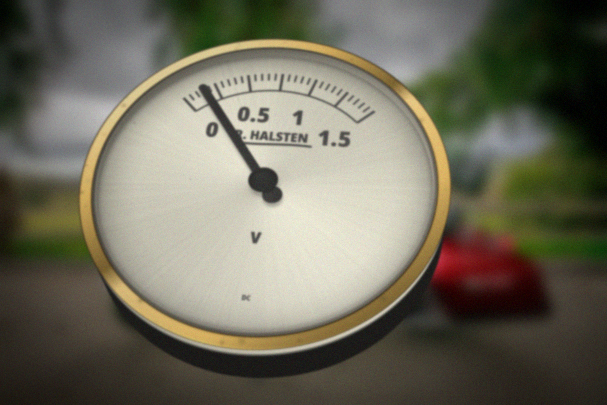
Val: 0.15
